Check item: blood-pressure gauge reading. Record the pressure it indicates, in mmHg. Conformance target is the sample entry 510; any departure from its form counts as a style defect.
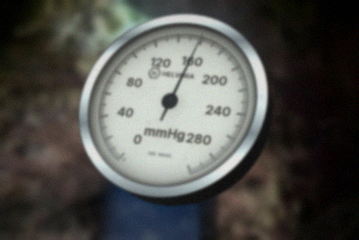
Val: 160
